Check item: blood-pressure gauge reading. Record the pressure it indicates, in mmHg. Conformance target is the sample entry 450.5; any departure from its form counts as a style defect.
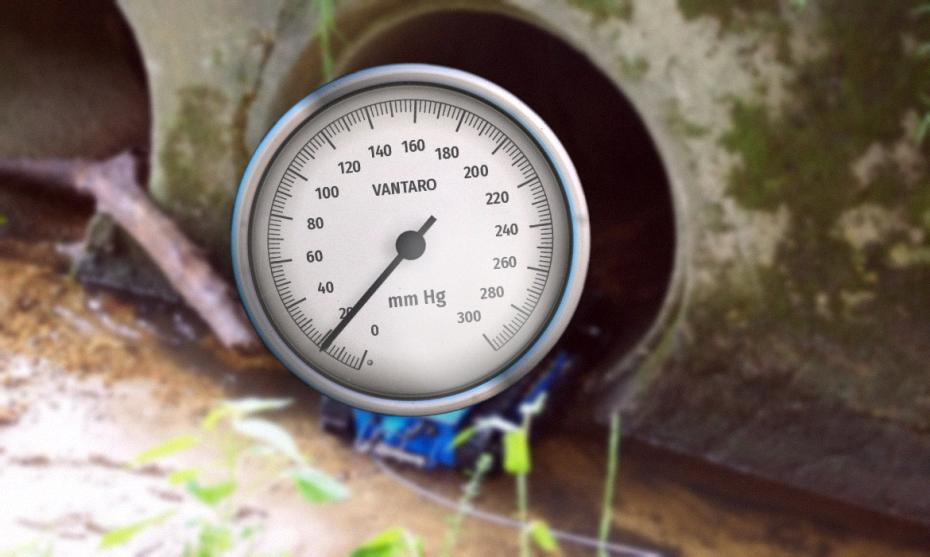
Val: 18
